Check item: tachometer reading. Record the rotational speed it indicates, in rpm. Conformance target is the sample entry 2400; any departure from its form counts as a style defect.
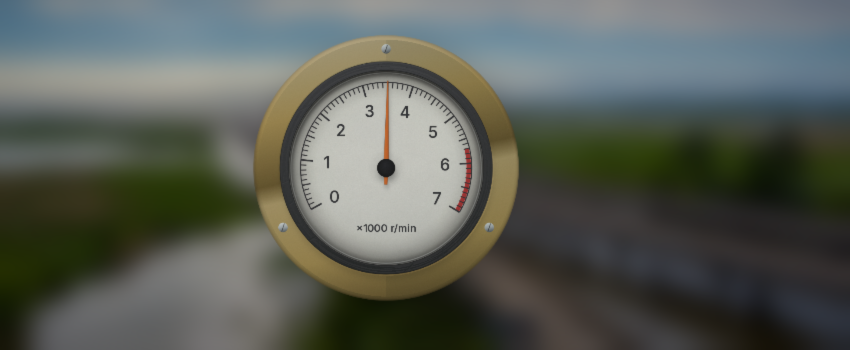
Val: 3500
